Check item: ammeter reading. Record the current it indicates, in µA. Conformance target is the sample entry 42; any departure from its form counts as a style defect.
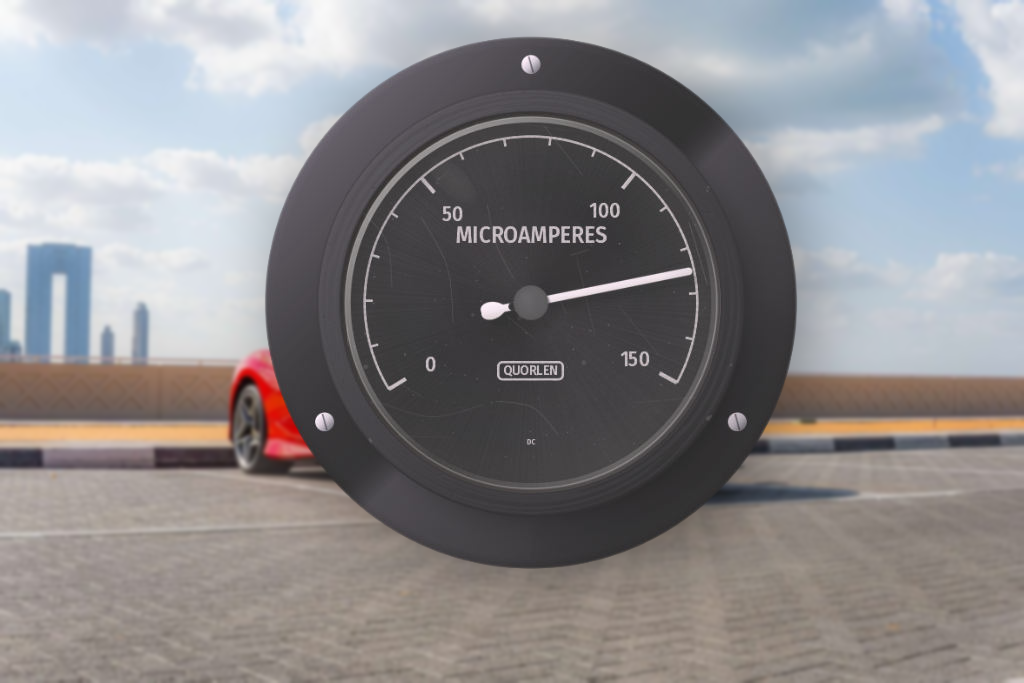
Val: 125
